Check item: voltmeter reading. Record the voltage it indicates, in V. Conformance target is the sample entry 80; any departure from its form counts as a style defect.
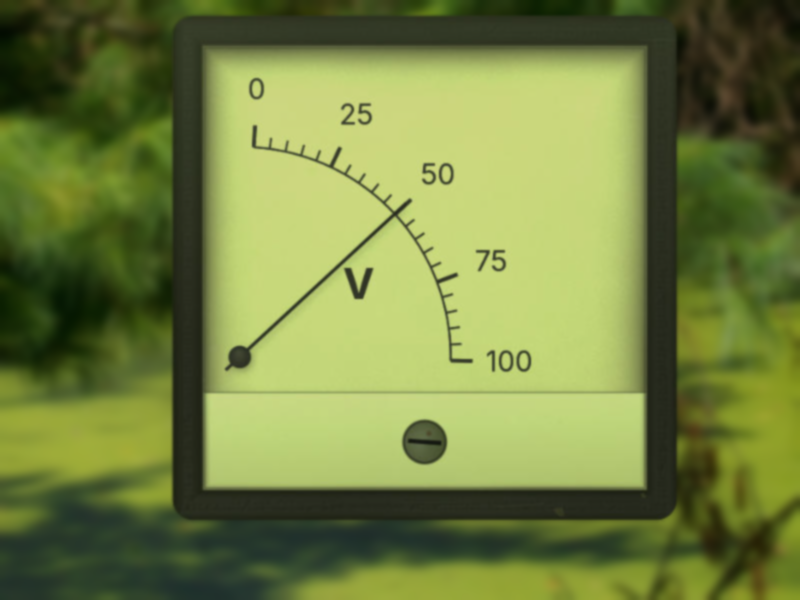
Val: 50
